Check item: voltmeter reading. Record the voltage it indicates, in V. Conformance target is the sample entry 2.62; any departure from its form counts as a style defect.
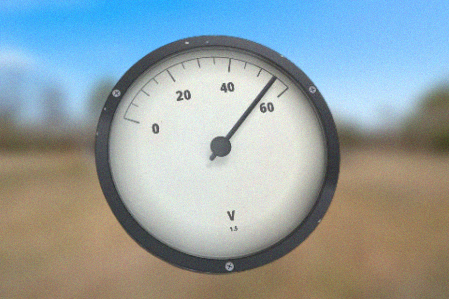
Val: 55
